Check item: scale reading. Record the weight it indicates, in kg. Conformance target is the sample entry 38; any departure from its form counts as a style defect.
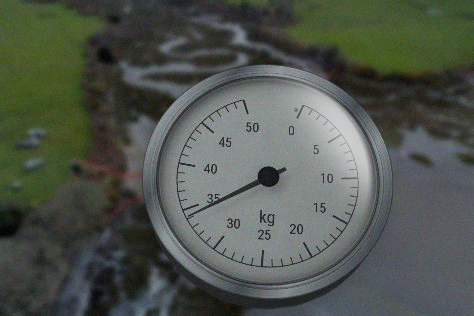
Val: 34
